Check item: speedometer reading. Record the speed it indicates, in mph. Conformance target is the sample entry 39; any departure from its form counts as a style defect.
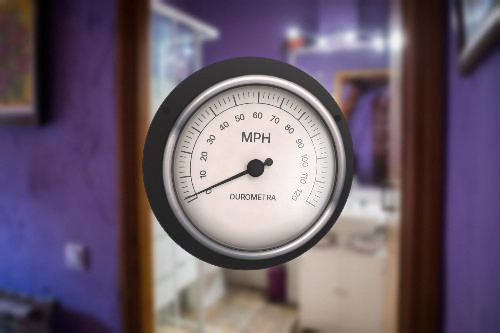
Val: 2
